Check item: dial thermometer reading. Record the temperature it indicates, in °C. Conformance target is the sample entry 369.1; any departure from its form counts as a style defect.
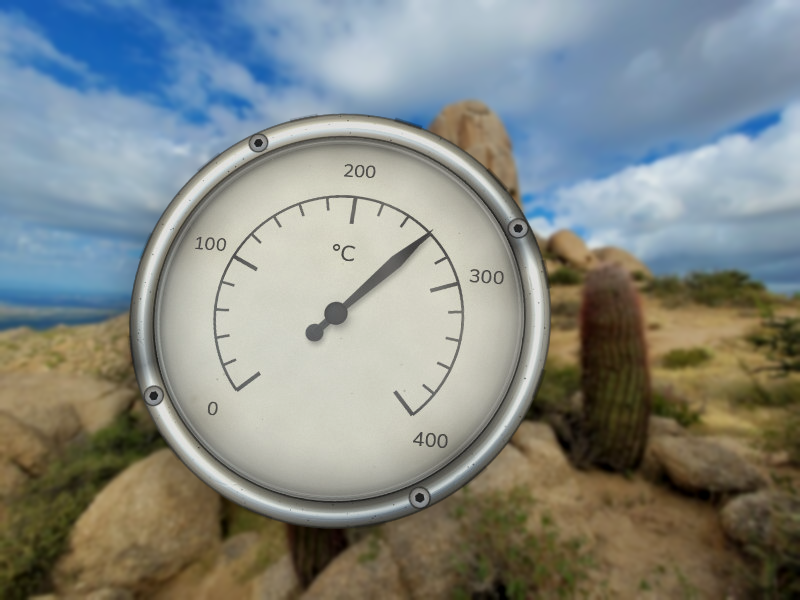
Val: 260
